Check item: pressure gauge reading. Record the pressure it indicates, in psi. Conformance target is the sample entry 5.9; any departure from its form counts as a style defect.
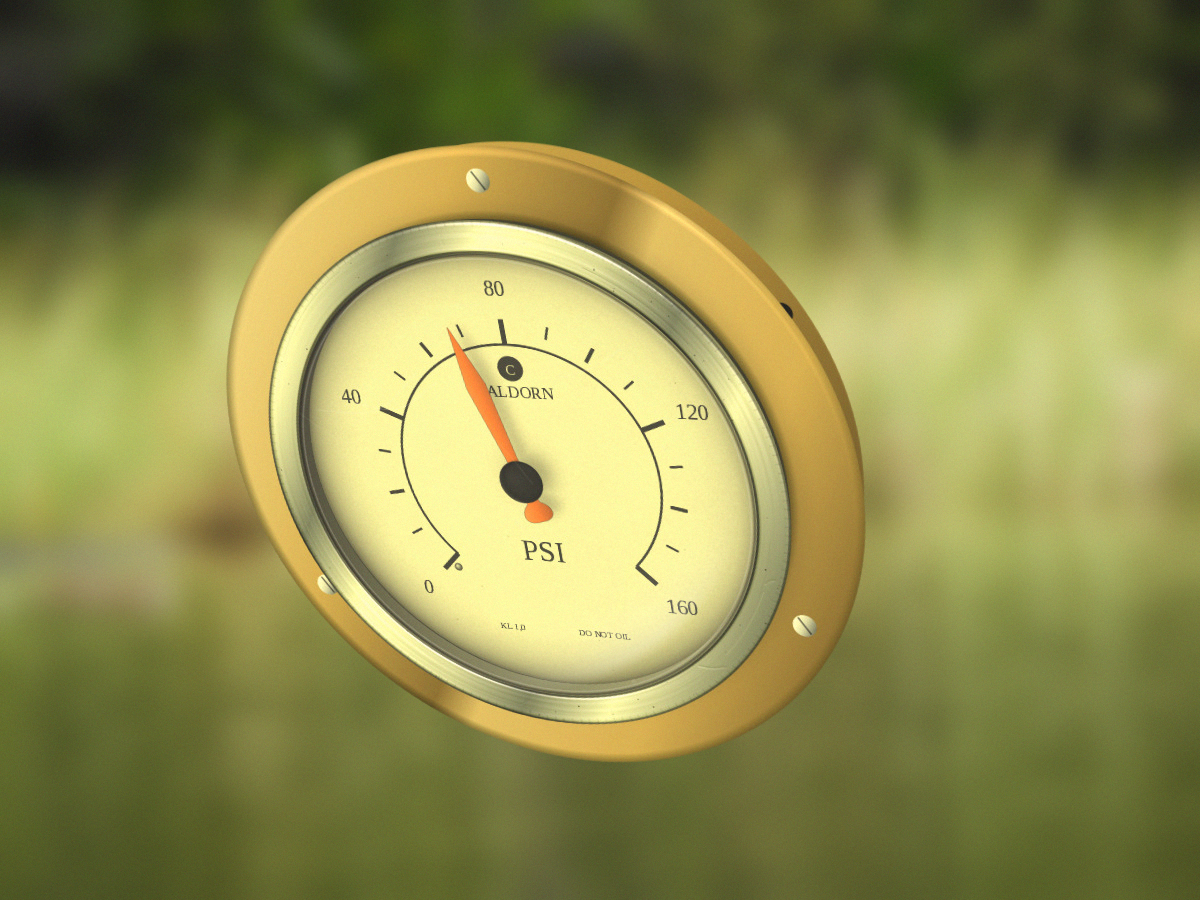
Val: 70
